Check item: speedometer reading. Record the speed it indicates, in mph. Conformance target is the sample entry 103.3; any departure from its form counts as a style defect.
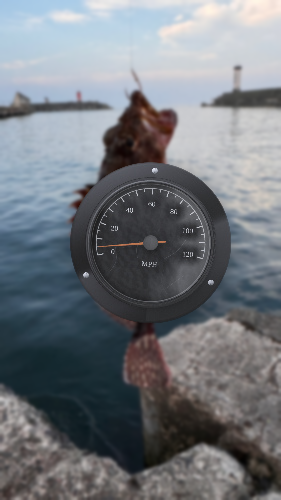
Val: 5
